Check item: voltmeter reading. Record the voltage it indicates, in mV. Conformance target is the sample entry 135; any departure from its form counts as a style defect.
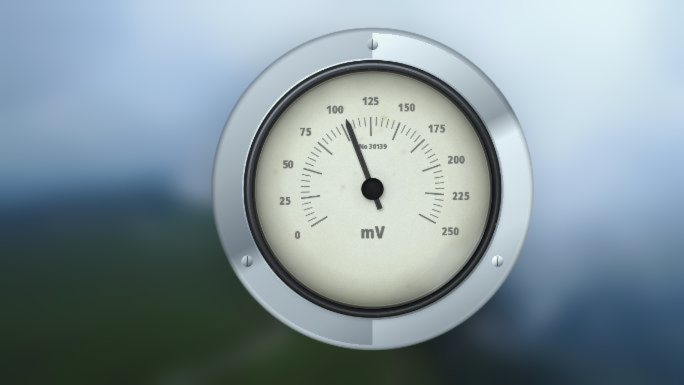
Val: 105
